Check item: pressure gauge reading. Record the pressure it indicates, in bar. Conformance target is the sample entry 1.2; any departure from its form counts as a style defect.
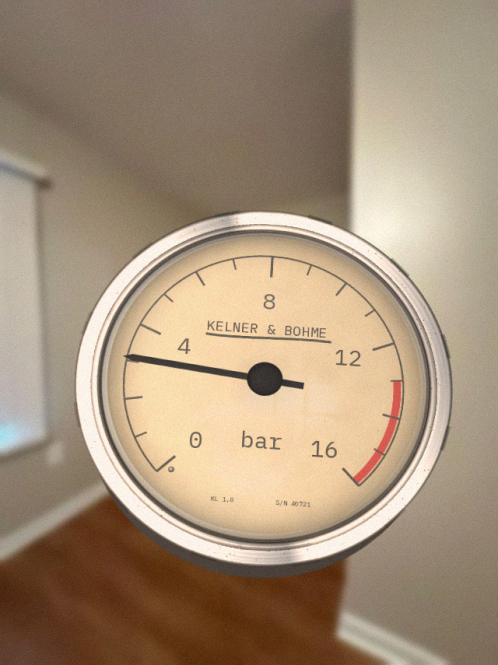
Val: 3
